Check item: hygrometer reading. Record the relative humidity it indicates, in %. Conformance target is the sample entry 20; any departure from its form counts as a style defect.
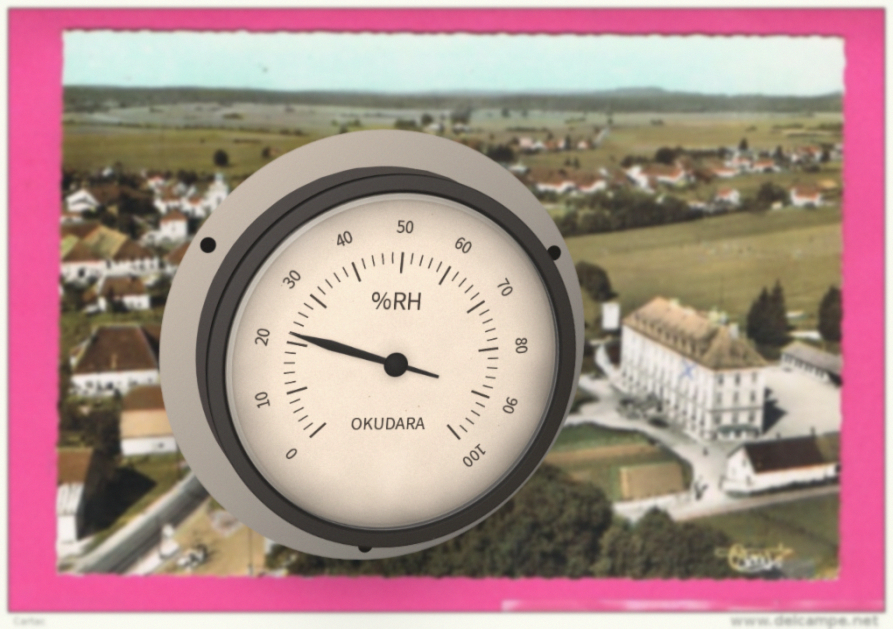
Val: 22
